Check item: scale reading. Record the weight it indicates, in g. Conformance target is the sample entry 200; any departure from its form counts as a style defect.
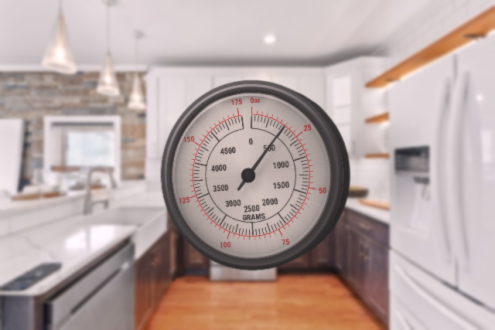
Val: 500
